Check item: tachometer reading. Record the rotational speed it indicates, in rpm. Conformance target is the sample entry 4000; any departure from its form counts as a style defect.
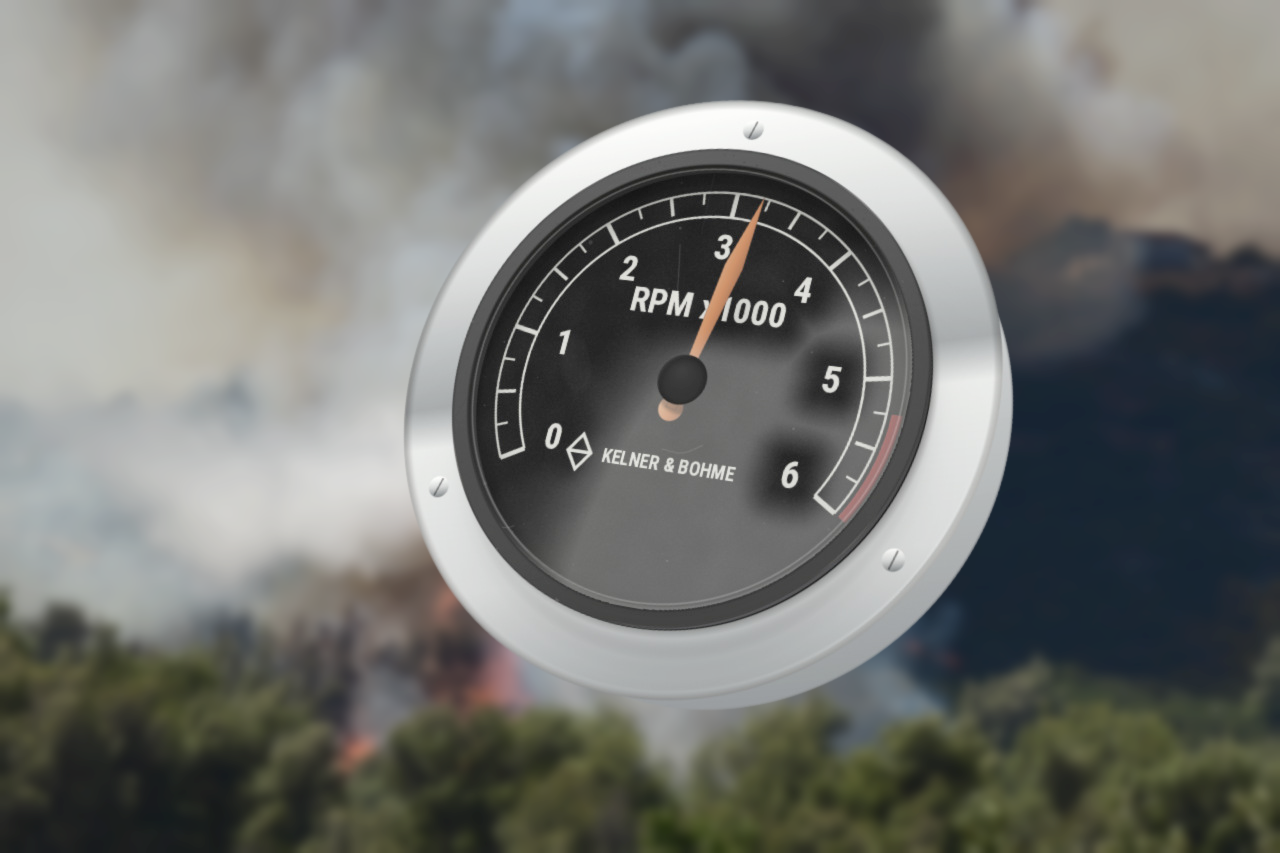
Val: 3250
